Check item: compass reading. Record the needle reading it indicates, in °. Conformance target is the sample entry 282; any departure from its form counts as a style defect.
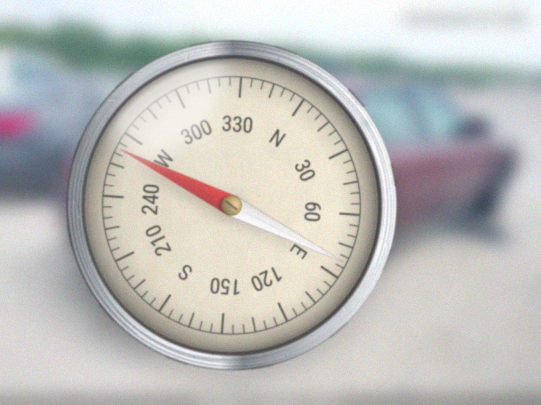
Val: 262.5
